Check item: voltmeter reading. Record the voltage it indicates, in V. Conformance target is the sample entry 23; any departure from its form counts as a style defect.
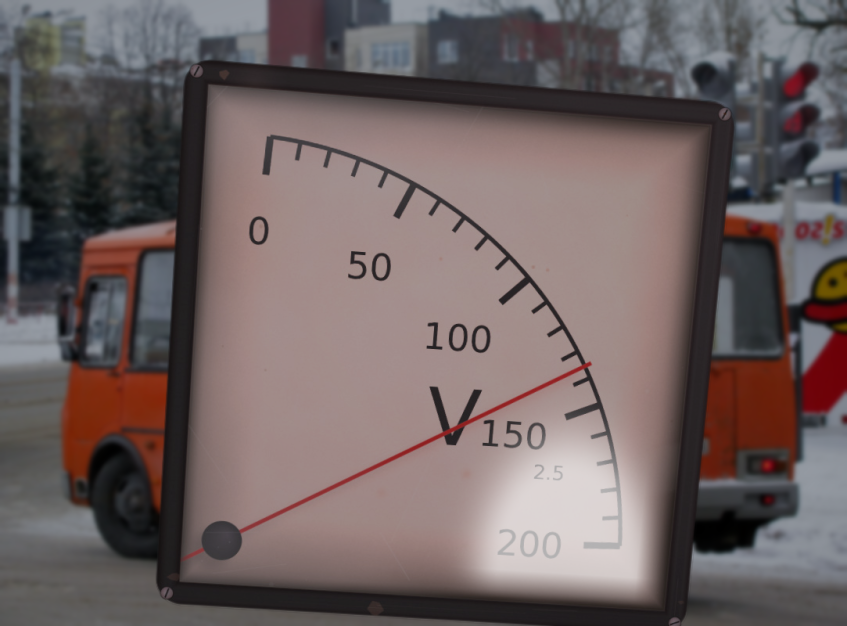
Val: 135
